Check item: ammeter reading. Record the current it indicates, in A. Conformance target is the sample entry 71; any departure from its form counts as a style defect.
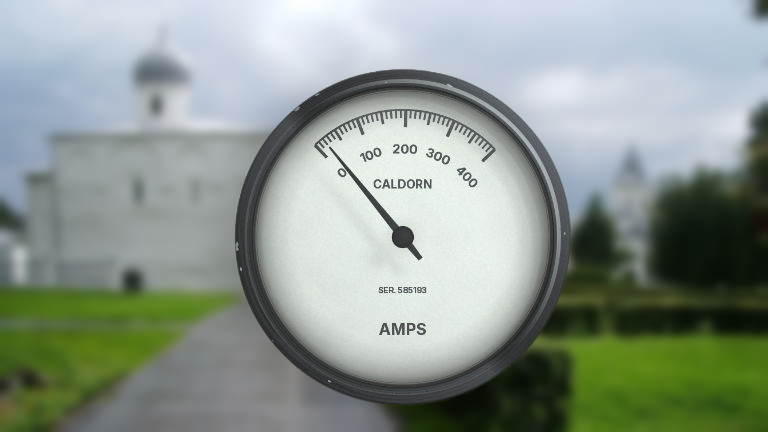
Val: 20
